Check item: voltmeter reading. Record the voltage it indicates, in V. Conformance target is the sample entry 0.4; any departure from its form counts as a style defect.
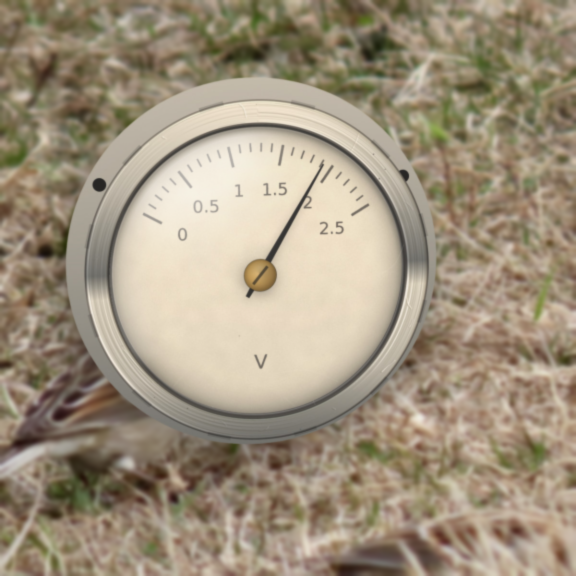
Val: 1.9
